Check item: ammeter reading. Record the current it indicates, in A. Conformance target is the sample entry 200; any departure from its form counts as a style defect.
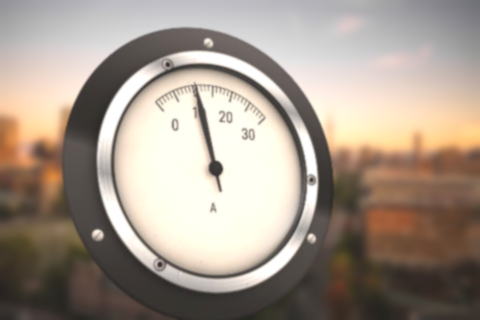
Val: 10
